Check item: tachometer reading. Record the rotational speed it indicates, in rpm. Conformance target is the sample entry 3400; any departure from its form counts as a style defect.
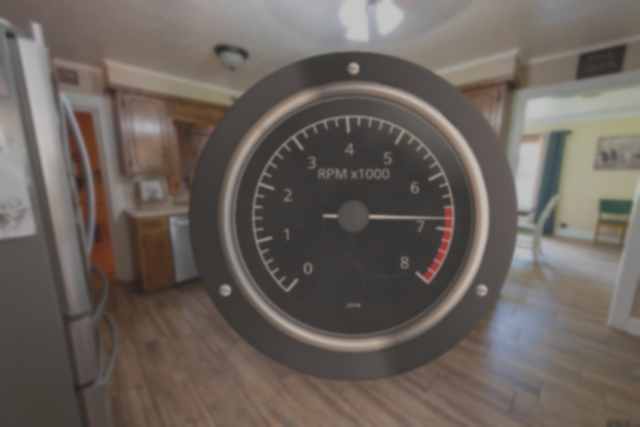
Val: 6800
